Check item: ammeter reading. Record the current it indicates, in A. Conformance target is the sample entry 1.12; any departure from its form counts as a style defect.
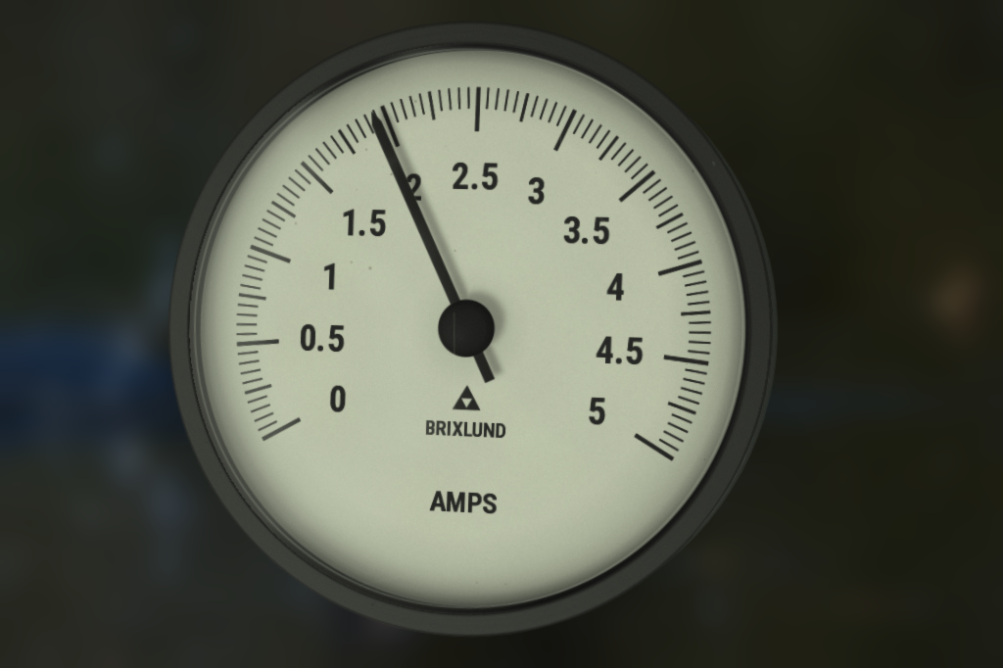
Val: 1.95
